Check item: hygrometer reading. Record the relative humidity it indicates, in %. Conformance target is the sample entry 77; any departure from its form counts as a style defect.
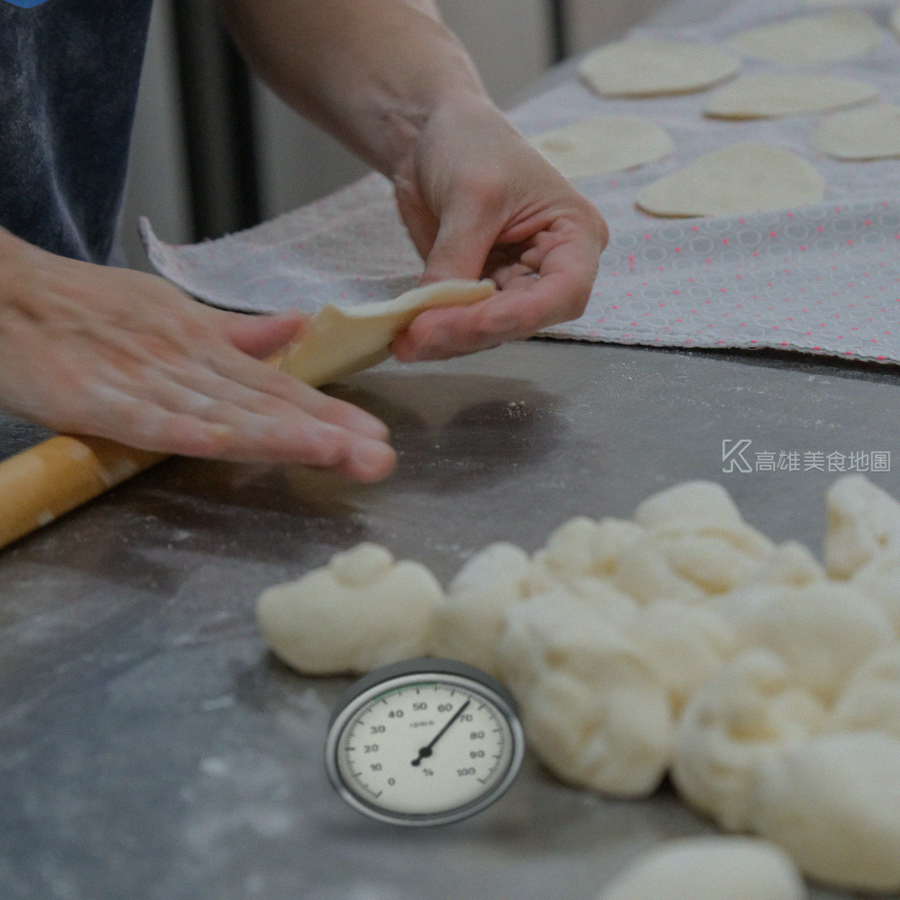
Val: 65
